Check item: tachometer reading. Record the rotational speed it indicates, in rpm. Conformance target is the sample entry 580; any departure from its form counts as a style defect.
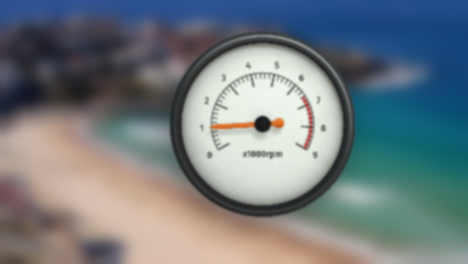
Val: 1000
